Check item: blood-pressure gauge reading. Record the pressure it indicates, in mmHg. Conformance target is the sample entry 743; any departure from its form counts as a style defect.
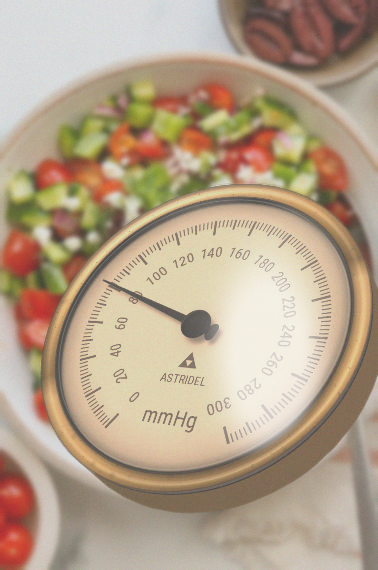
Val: 80
